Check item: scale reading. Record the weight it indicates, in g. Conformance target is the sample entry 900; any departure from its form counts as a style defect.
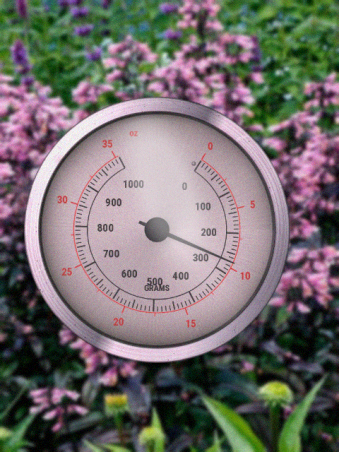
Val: 270
